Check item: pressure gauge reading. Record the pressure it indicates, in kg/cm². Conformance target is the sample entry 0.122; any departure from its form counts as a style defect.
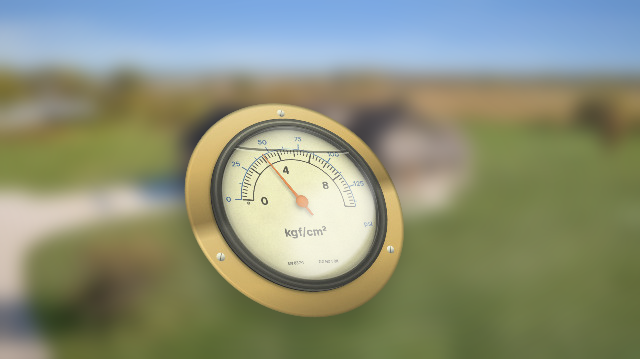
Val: 3
